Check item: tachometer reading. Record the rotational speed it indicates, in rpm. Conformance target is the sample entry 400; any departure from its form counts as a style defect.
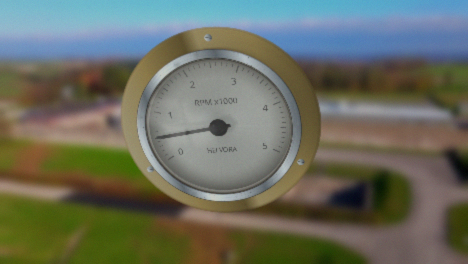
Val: 500
